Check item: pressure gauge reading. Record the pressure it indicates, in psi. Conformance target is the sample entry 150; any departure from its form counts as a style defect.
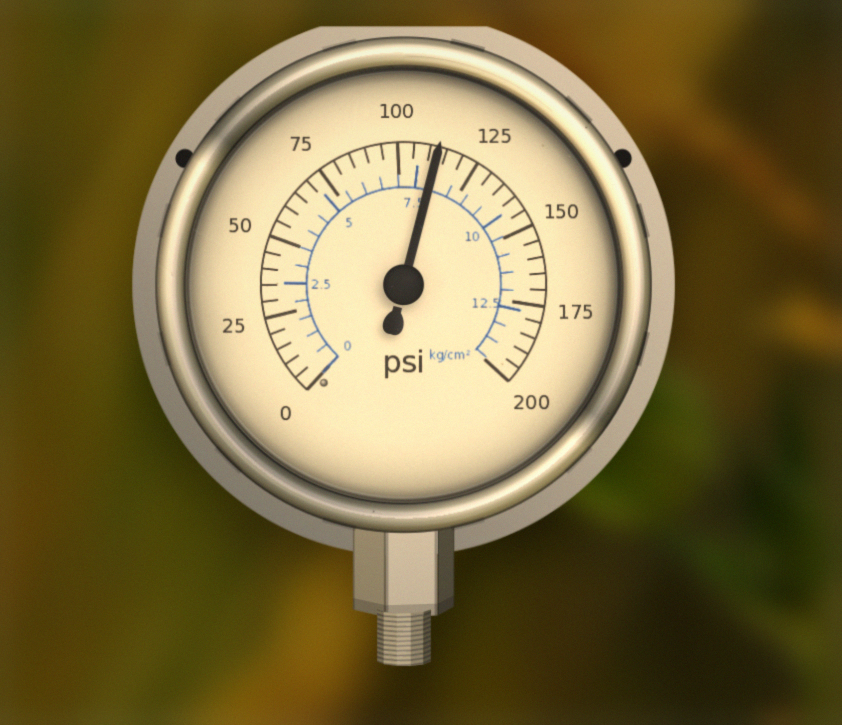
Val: 112.5
